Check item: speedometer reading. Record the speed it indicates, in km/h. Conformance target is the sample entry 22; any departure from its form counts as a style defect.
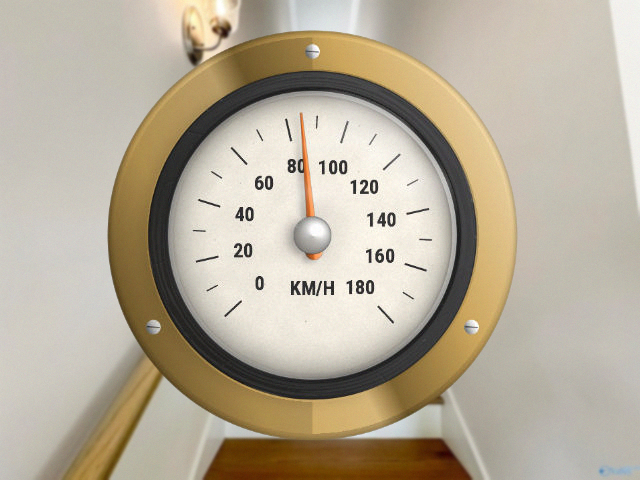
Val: 85
